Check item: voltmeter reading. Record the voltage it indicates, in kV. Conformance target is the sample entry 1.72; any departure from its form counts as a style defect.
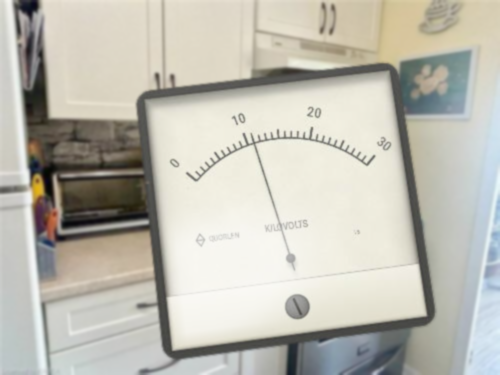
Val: 11
